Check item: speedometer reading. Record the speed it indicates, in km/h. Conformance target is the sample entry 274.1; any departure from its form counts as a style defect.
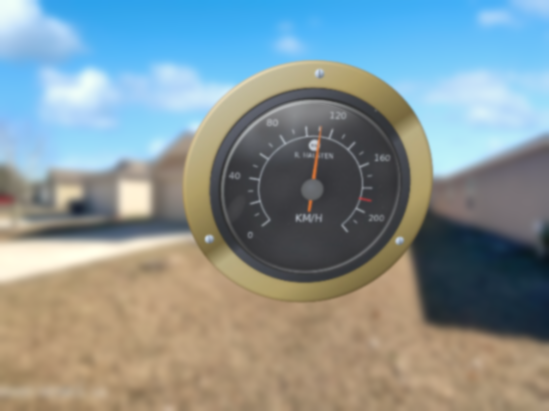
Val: 110
